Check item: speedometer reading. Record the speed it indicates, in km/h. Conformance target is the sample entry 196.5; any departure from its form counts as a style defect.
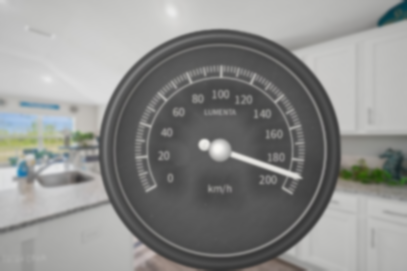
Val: 190
